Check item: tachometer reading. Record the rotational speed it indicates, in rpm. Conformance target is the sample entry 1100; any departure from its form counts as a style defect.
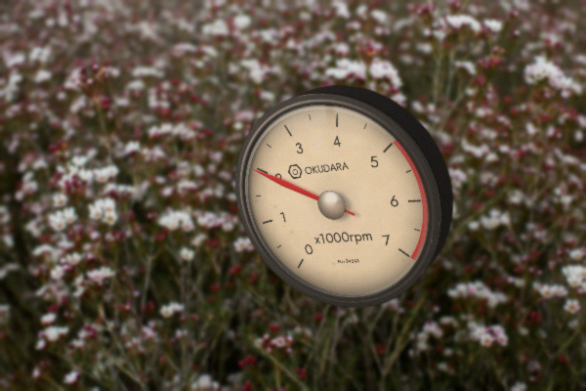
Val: 2000
